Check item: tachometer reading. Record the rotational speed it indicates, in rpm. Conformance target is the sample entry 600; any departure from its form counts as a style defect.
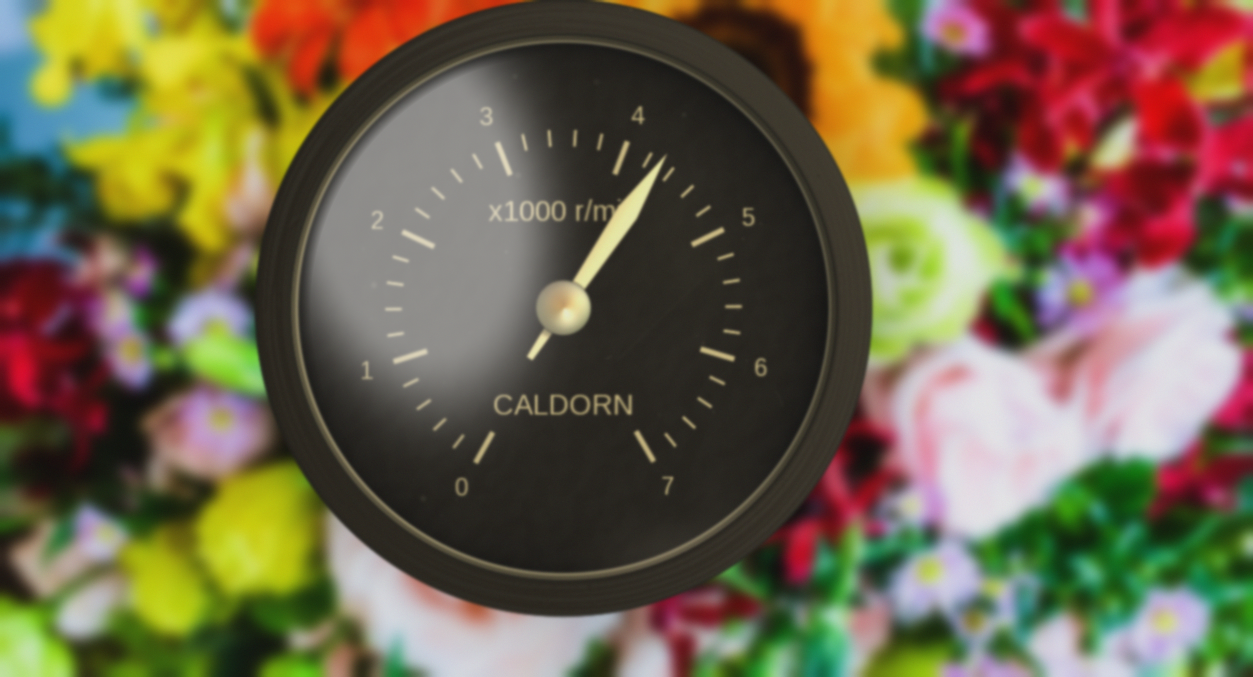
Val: 4300
